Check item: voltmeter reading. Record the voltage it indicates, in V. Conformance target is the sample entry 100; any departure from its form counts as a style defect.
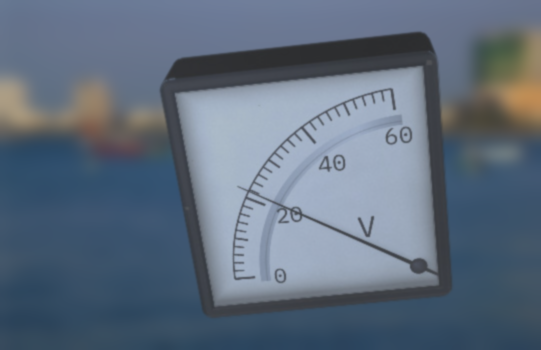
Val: 22
